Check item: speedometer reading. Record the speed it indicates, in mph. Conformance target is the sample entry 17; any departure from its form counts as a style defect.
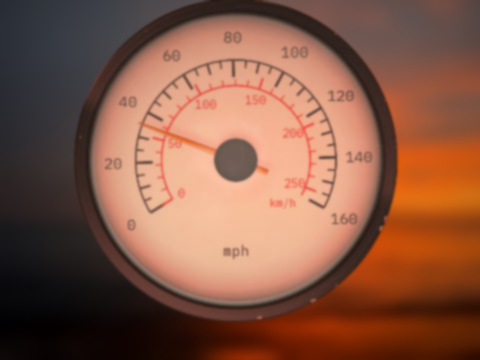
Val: 35
